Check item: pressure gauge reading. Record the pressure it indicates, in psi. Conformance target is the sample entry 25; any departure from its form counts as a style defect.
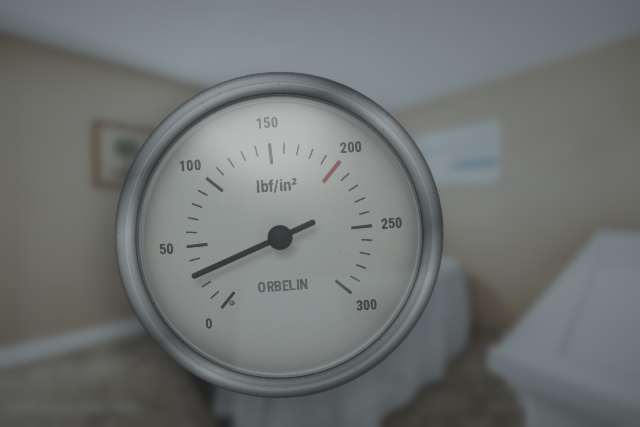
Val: 30
